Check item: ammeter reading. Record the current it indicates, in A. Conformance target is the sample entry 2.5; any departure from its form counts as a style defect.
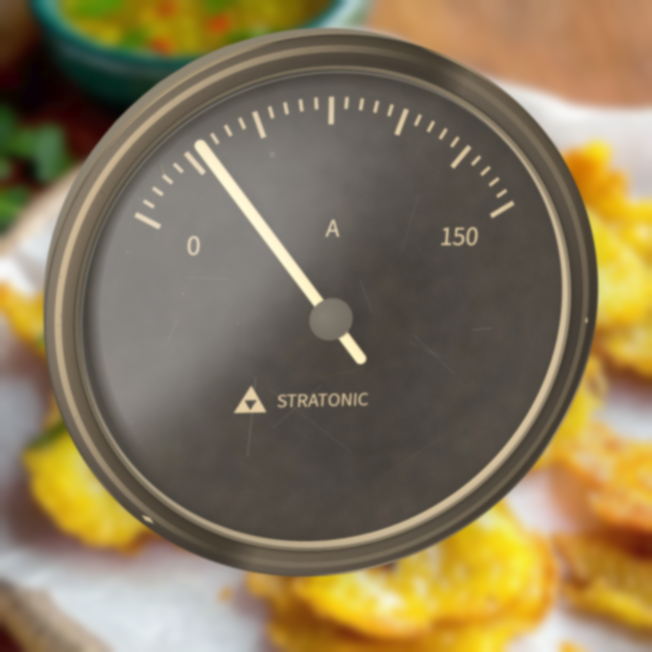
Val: 30
